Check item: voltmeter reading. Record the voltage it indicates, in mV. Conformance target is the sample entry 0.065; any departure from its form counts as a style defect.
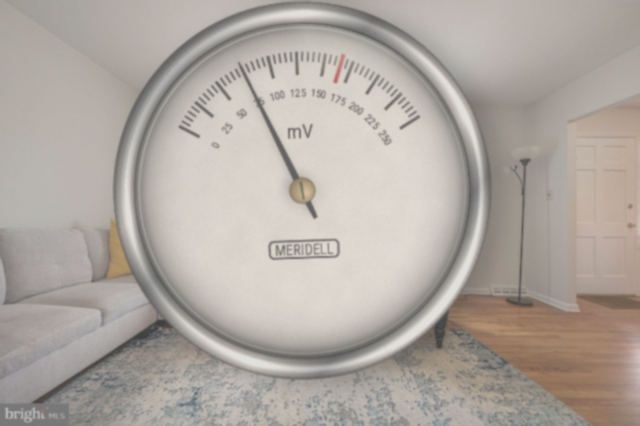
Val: 75
